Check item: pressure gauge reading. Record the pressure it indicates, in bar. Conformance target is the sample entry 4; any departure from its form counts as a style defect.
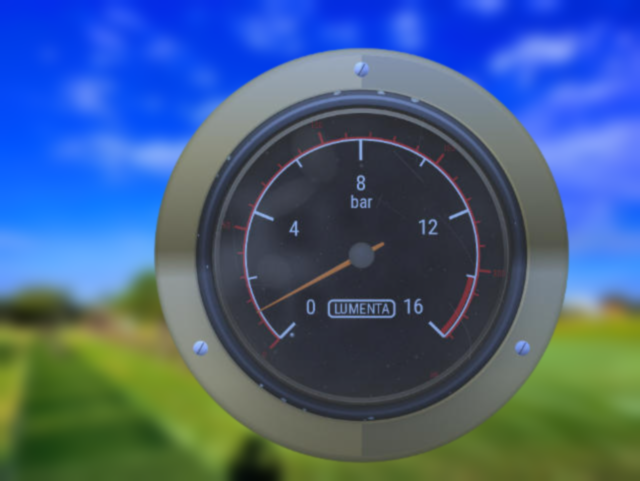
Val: 1
